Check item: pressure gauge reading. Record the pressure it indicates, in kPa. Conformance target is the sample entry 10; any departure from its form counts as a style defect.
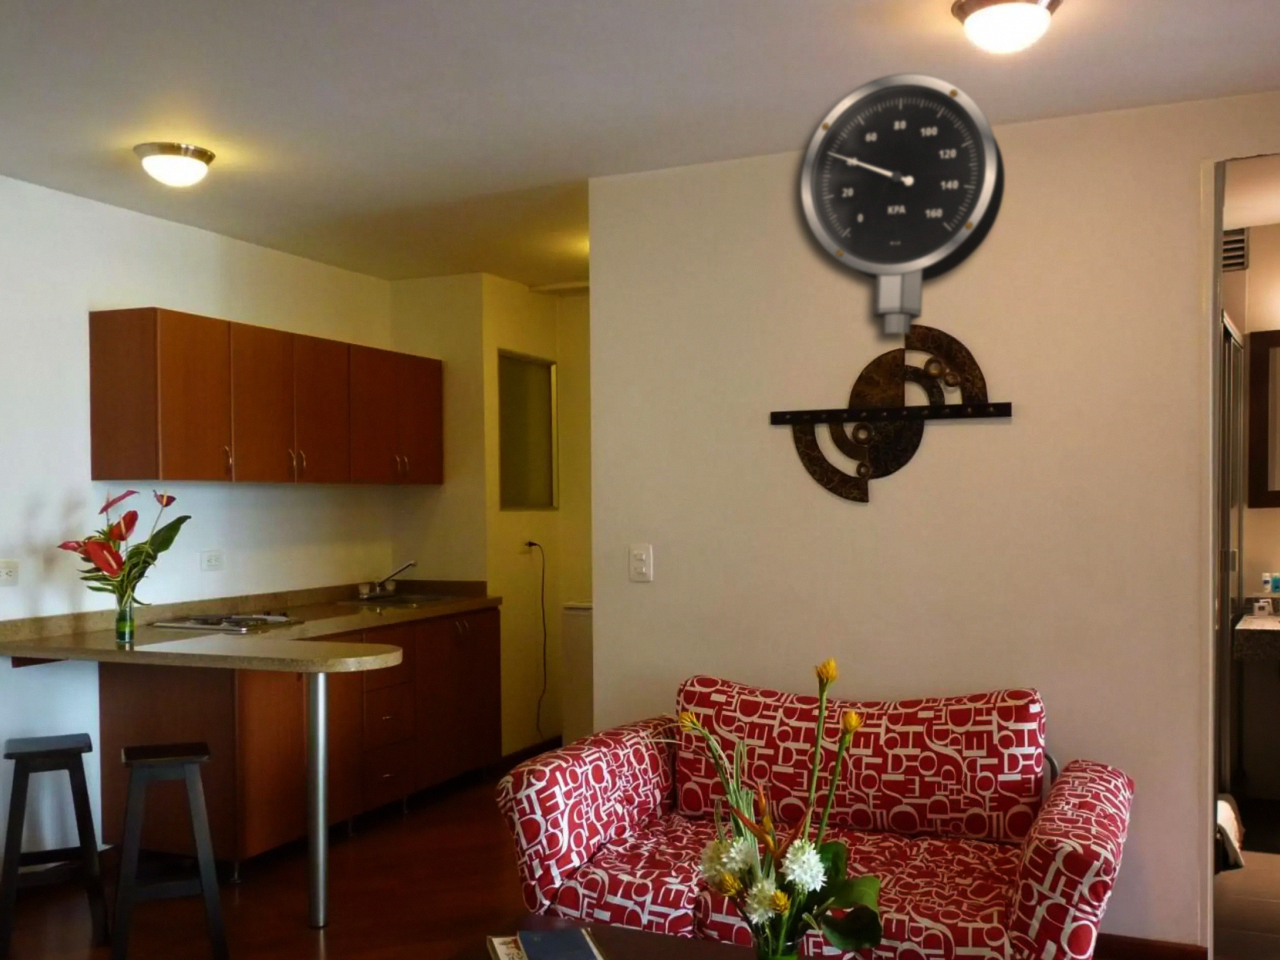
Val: 40
